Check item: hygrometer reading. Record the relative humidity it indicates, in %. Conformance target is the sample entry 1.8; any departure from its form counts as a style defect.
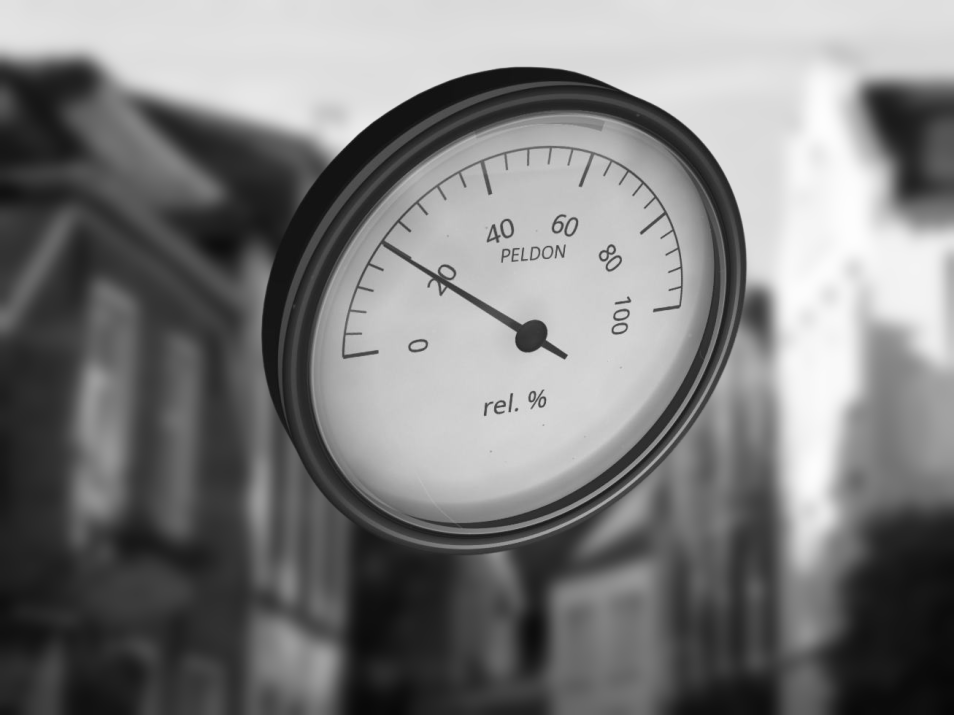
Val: 20
